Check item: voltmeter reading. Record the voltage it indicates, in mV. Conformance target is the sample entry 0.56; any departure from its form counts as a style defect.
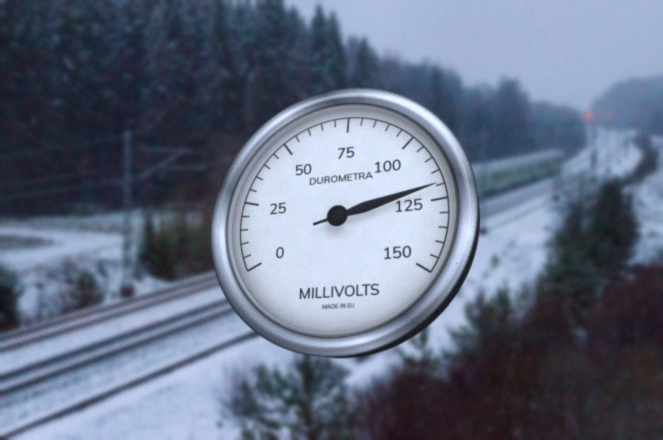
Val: 120
